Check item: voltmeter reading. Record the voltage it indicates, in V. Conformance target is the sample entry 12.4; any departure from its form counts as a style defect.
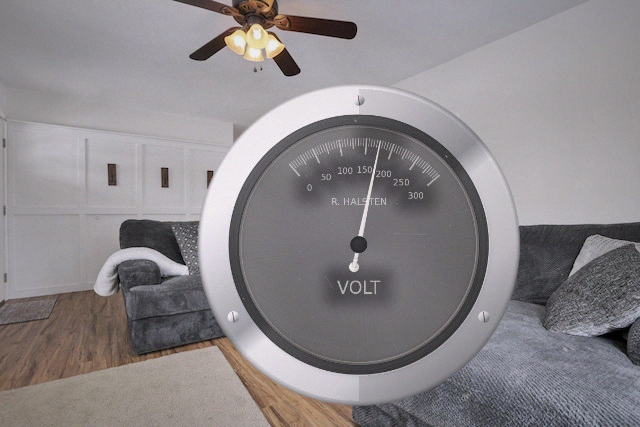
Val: 175
